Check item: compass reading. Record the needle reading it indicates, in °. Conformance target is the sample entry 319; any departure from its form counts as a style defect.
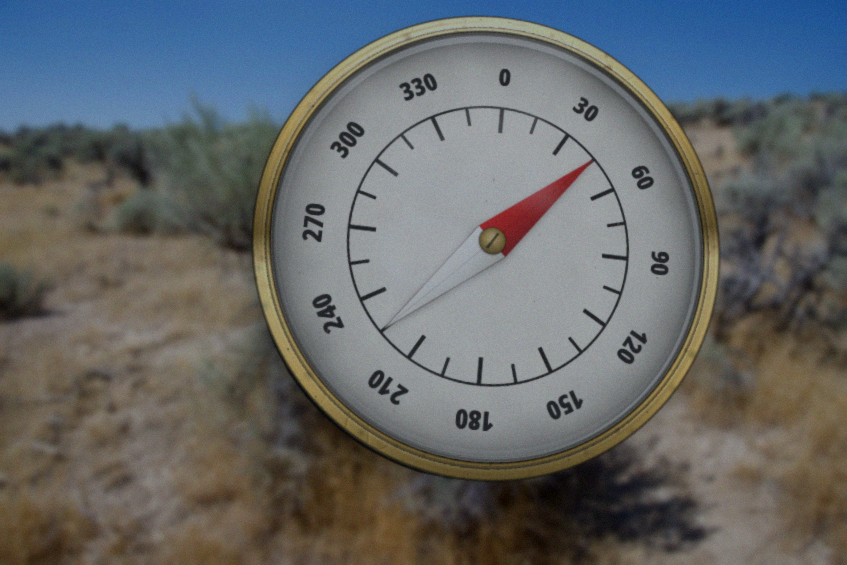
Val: 45
